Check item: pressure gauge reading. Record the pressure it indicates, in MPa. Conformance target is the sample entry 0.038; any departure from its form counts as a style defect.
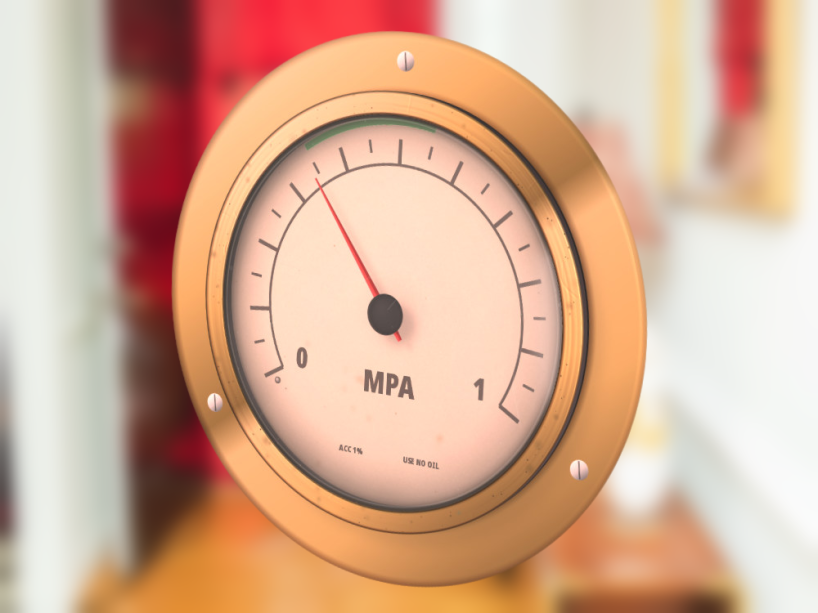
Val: 0.35
